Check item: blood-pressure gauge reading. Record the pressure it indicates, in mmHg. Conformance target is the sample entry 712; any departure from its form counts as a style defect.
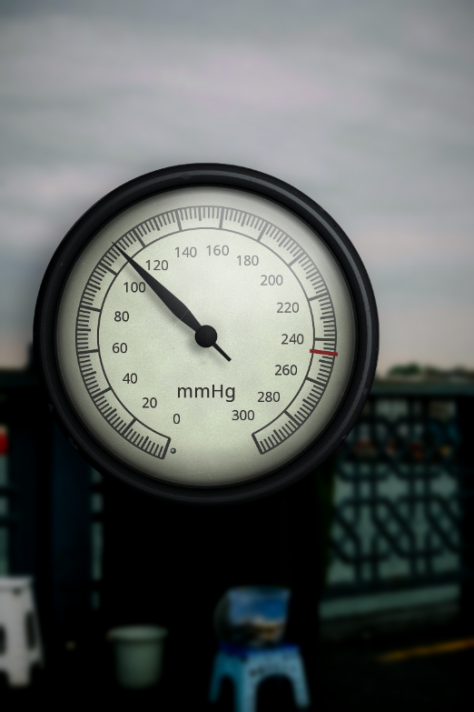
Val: 110
